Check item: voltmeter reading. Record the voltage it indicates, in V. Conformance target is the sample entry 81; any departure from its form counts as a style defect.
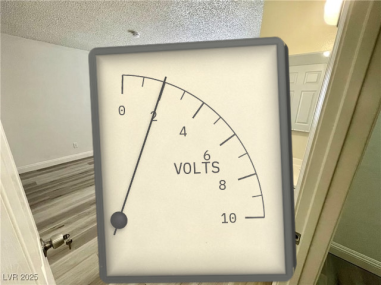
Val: 2
